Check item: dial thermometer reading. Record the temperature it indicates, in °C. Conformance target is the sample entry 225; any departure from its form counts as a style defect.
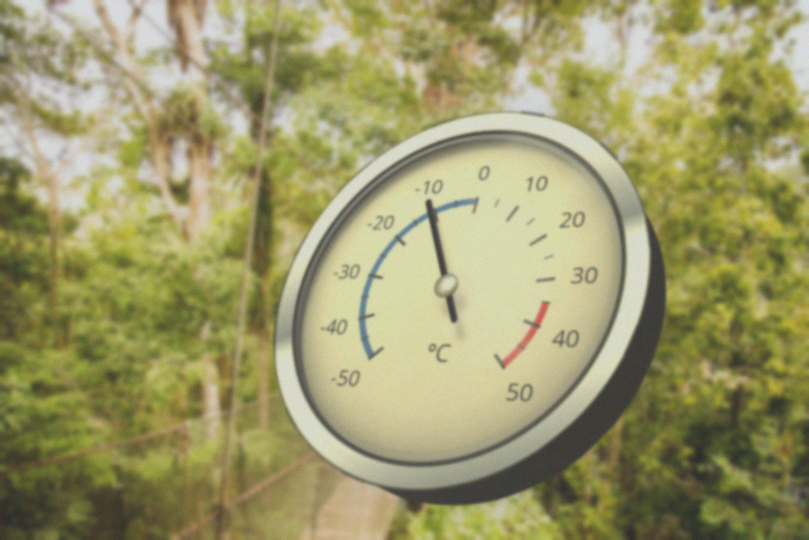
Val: -10
